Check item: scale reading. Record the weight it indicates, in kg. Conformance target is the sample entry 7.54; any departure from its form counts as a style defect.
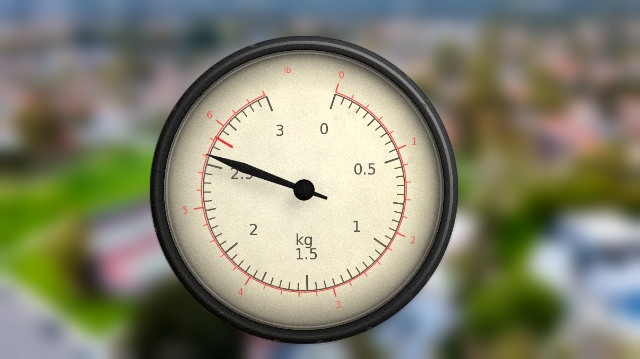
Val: 2.55
